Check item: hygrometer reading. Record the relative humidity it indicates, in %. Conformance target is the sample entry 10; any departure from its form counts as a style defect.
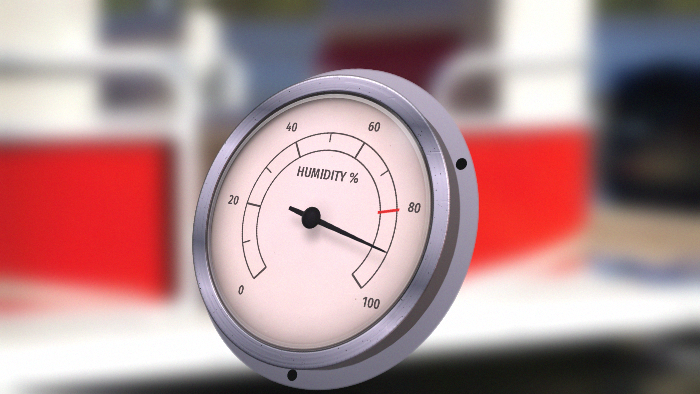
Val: 90
